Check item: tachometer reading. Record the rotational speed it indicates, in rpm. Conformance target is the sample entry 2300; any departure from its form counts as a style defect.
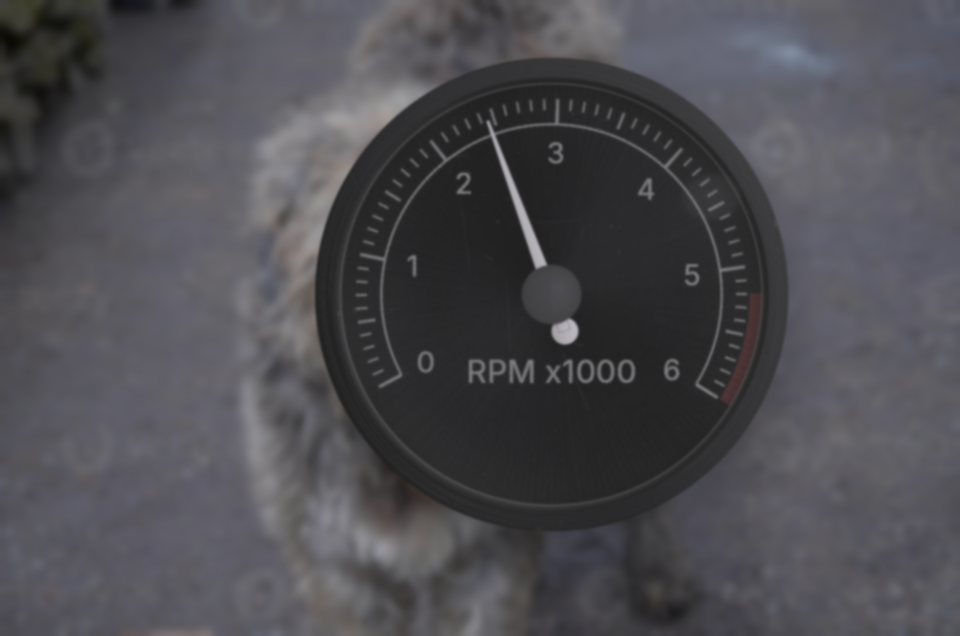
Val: 2450
